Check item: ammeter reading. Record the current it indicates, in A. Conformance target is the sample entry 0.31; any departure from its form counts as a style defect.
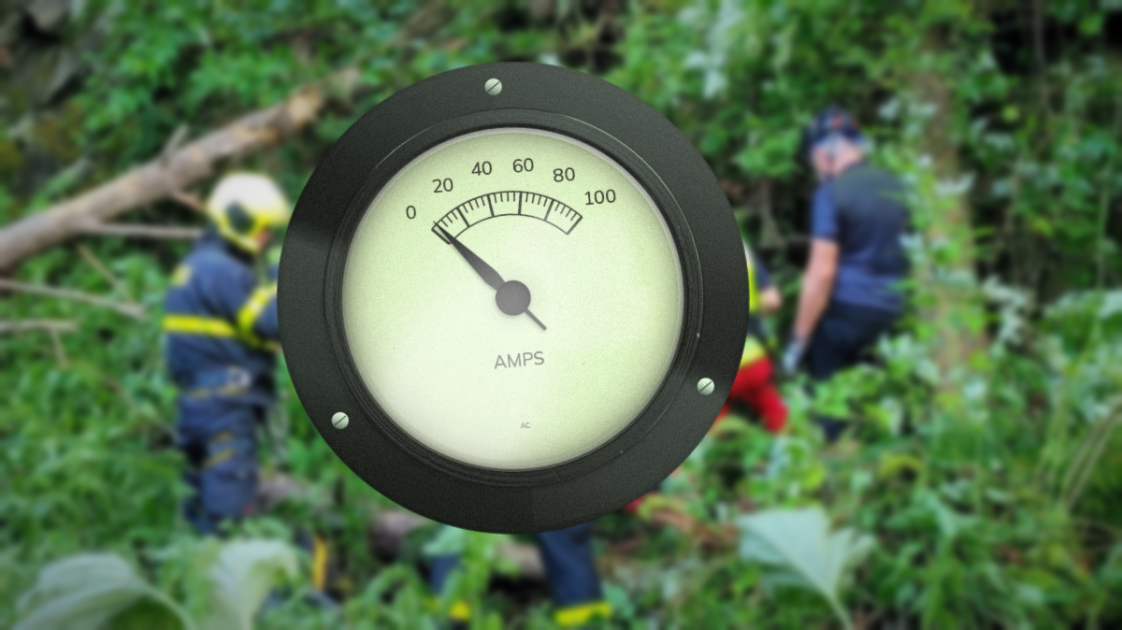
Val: 4
